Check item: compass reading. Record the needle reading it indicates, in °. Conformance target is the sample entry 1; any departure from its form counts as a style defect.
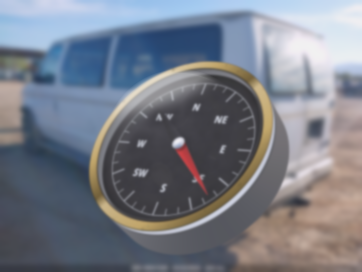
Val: 135
